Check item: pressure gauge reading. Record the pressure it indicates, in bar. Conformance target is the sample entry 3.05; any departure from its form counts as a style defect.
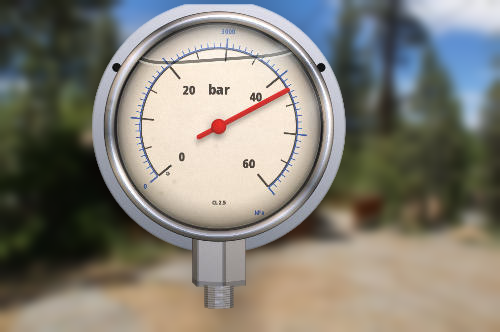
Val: 42.5
